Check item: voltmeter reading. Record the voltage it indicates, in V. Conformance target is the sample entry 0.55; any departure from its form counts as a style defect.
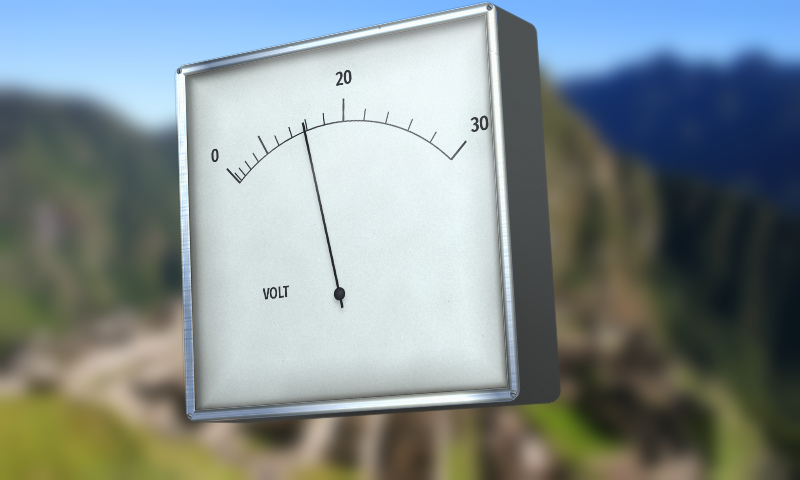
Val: 16
